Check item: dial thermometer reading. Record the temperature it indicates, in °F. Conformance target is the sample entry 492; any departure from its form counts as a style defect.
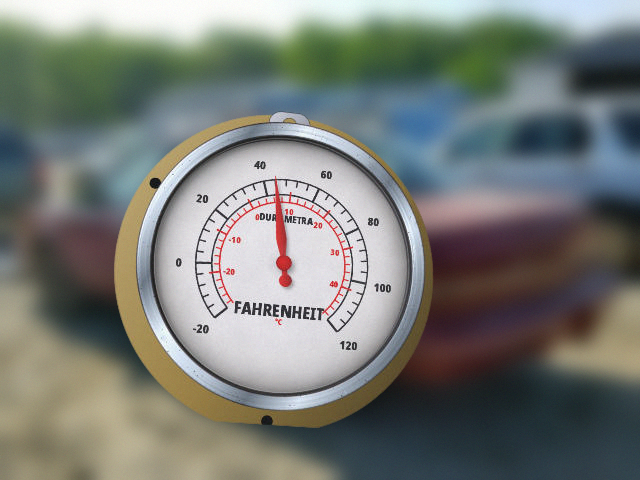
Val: 44
